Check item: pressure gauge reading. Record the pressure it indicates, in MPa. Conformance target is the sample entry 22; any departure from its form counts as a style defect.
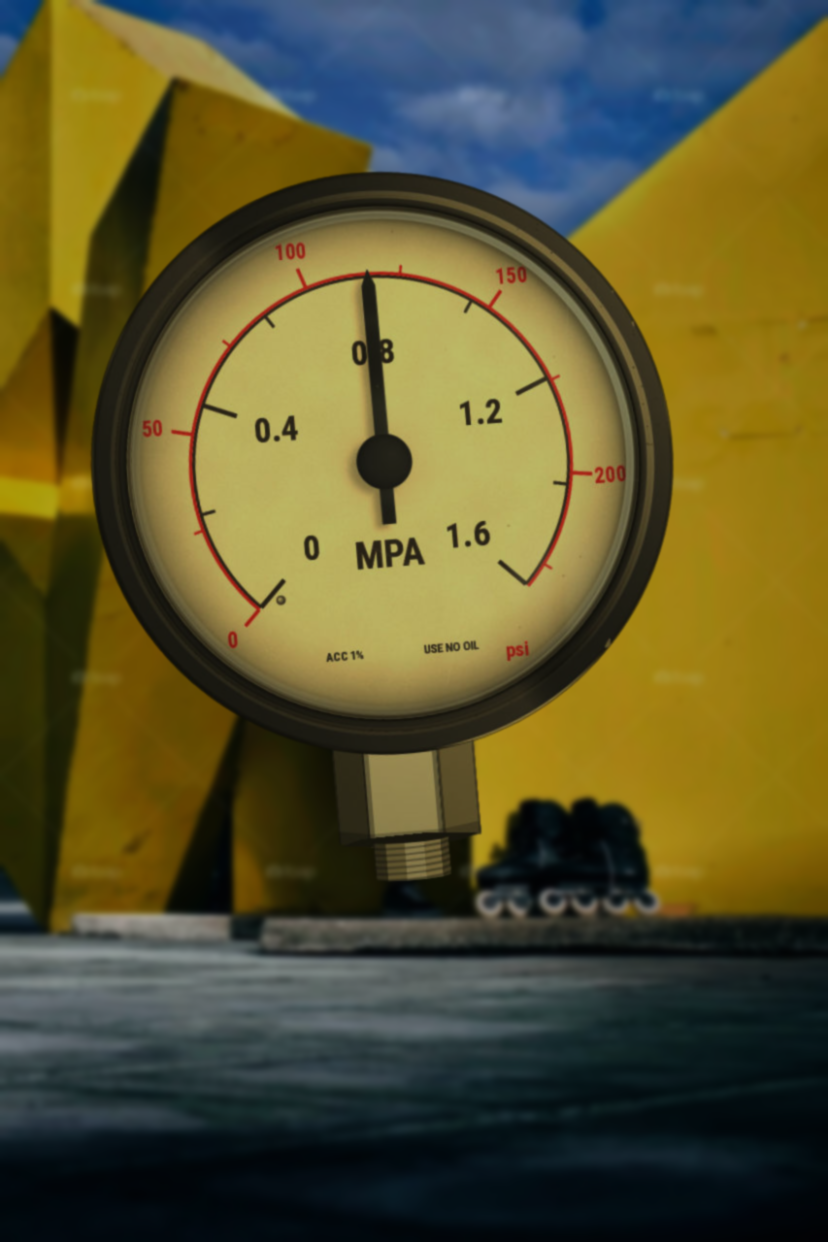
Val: 0.8
